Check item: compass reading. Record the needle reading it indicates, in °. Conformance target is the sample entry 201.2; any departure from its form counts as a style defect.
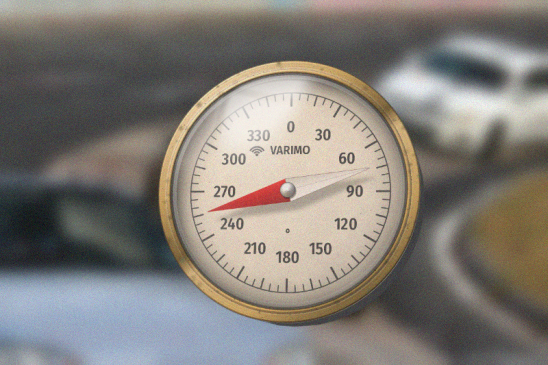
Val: 255
